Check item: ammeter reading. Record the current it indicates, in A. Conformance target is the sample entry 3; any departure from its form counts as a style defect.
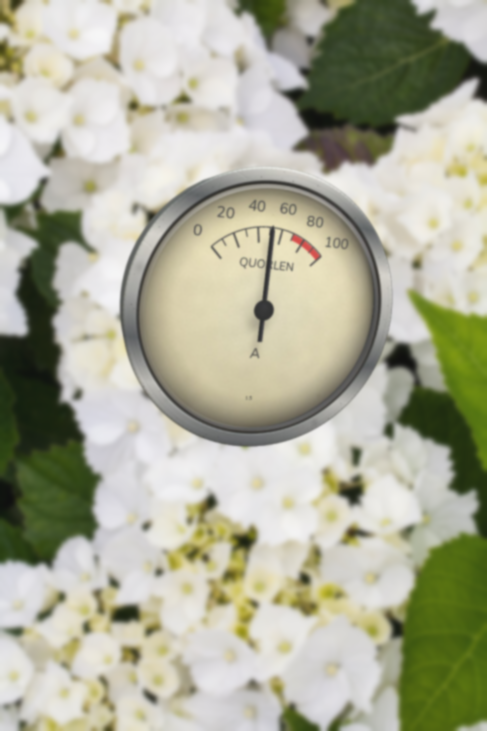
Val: 50
